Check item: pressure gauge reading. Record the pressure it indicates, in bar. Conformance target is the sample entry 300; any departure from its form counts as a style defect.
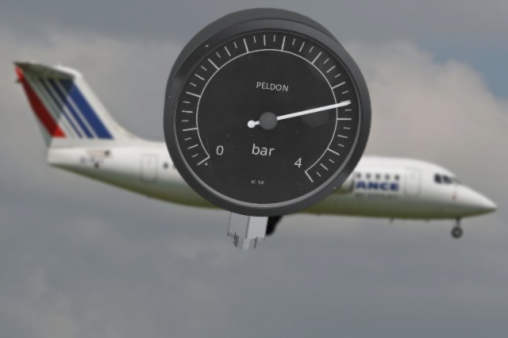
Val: 3
